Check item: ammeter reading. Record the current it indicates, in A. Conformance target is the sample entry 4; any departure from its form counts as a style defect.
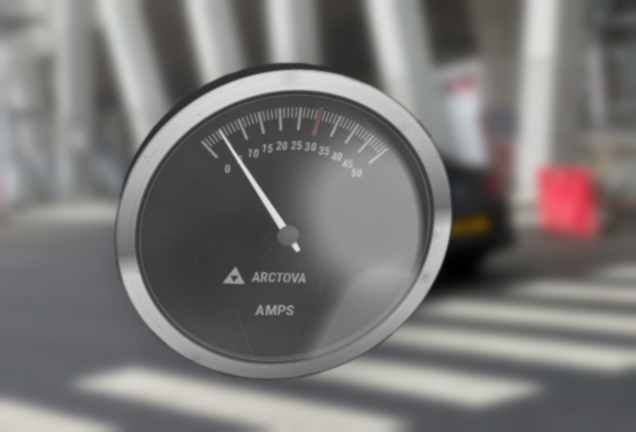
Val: 5
